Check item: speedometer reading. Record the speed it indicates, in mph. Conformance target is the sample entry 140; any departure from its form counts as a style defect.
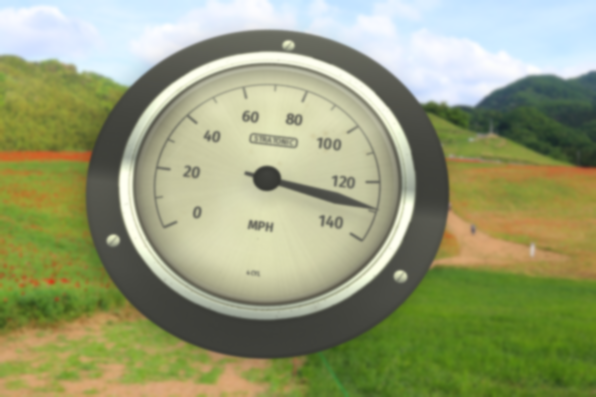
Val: 130
